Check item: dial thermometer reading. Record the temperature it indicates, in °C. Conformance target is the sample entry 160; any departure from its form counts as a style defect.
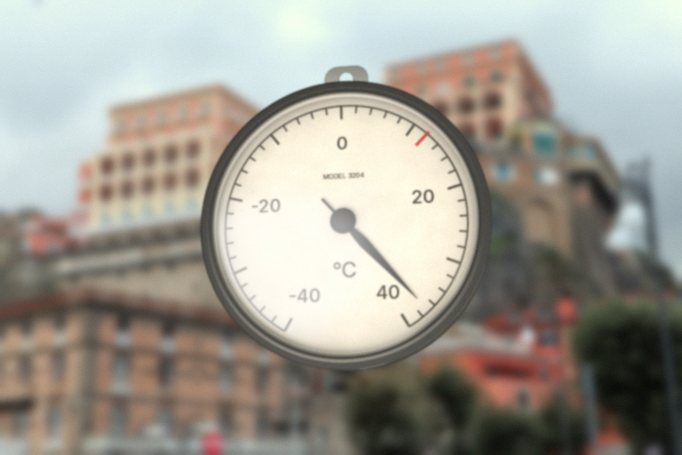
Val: 37
